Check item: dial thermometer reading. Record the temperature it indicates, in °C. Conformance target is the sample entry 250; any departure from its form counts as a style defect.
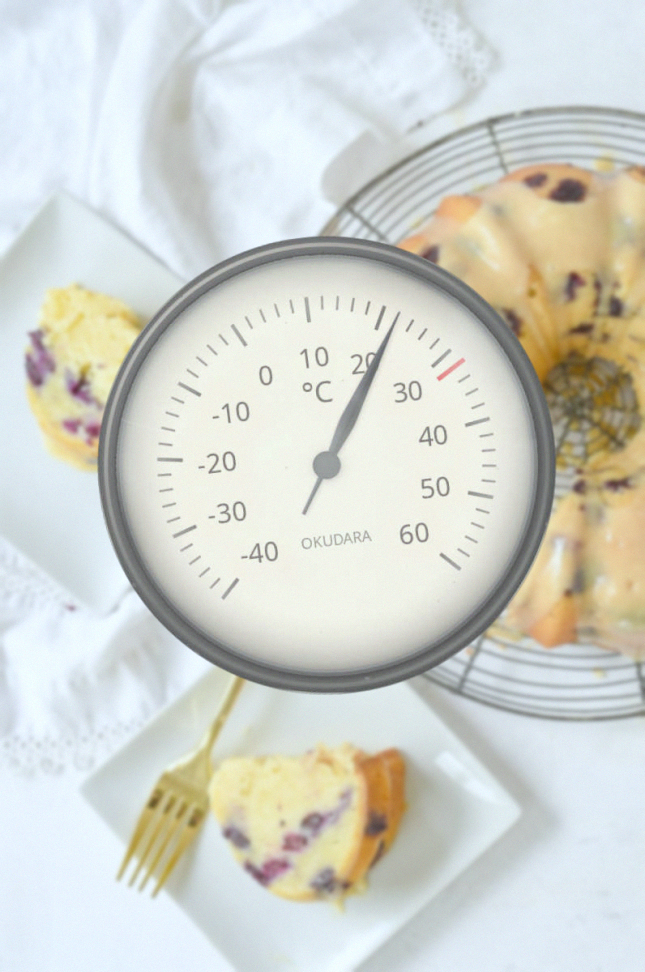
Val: 22
